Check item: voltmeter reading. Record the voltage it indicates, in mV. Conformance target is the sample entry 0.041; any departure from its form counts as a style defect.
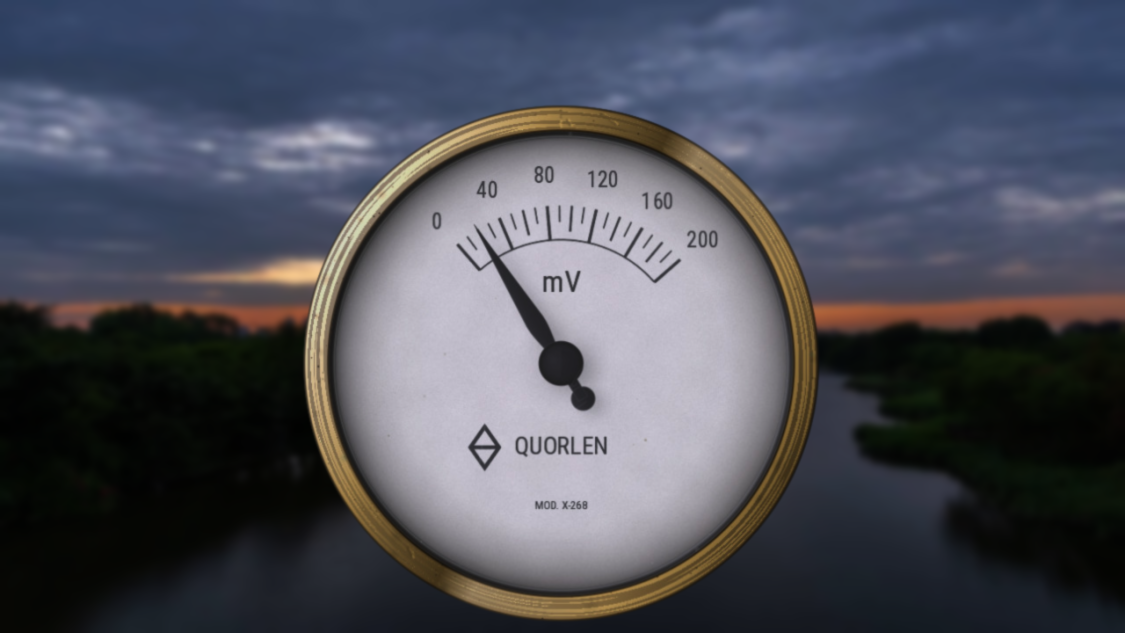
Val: 20
